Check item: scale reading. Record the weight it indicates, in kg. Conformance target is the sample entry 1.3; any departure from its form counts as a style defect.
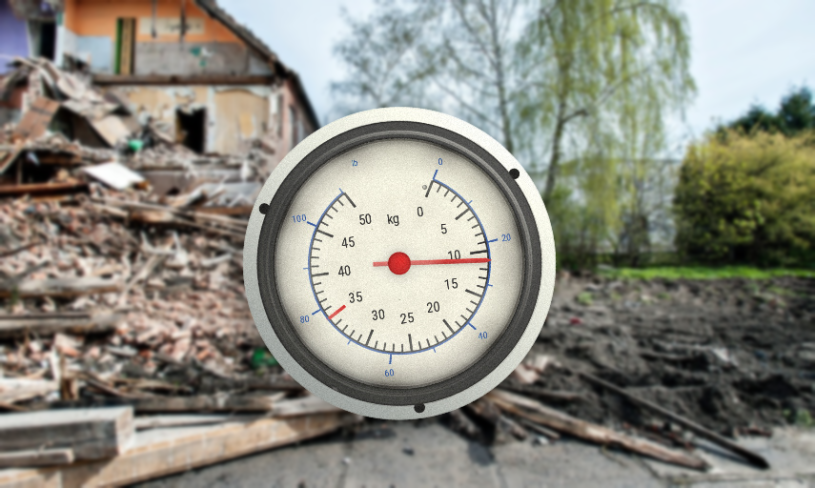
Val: 11
